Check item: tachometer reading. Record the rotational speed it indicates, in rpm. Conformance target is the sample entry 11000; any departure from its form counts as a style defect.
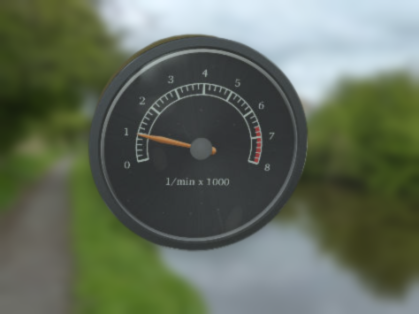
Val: 1000
